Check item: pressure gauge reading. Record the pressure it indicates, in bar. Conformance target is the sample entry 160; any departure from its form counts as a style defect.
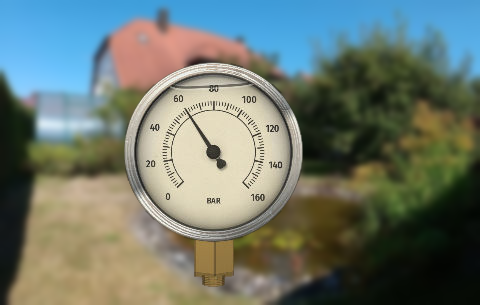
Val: 60
